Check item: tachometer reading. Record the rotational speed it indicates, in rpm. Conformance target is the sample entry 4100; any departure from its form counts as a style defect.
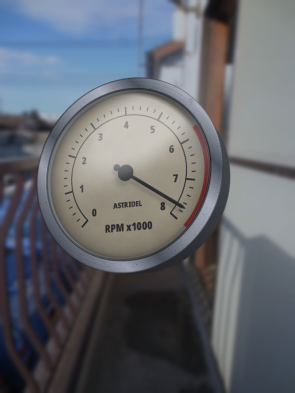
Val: 7700
